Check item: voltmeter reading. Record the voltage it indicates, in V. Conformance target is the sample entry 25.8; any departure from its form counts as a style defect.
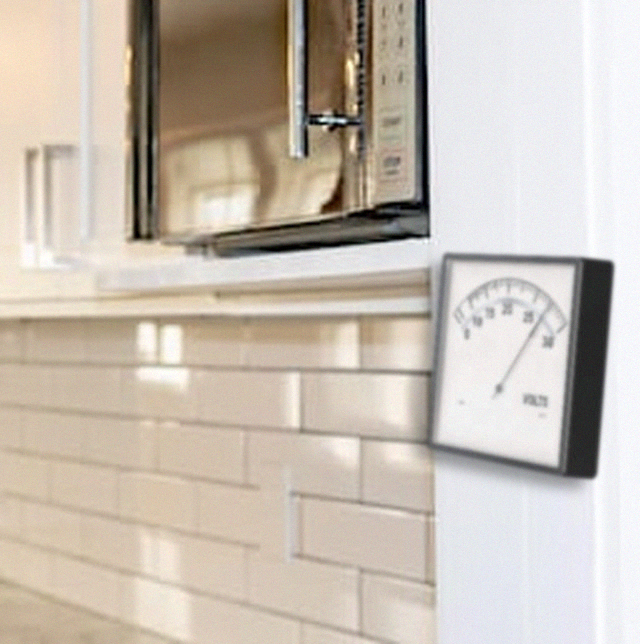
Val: 27.5
